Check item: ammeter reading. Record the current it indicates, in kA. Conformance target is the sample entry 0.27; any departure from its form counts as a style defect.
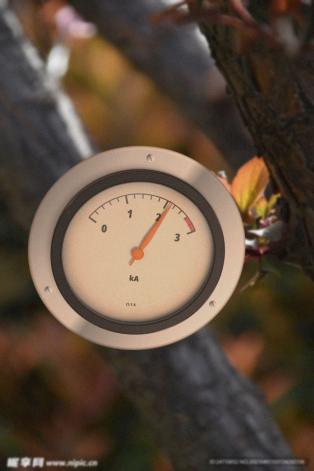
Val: 2.1
